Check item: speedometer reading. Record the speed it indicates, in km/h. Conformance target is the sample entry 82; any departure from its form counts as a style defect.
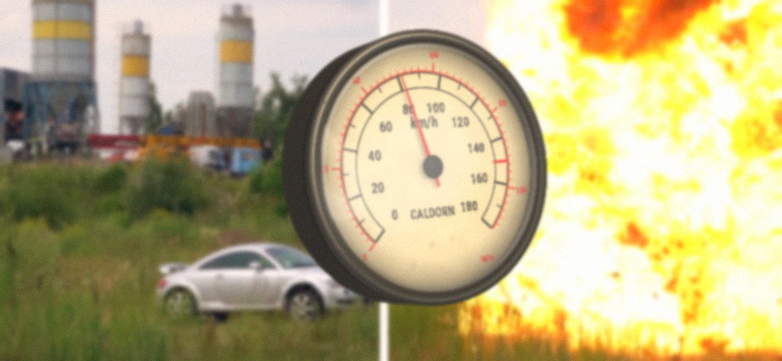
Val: 80
